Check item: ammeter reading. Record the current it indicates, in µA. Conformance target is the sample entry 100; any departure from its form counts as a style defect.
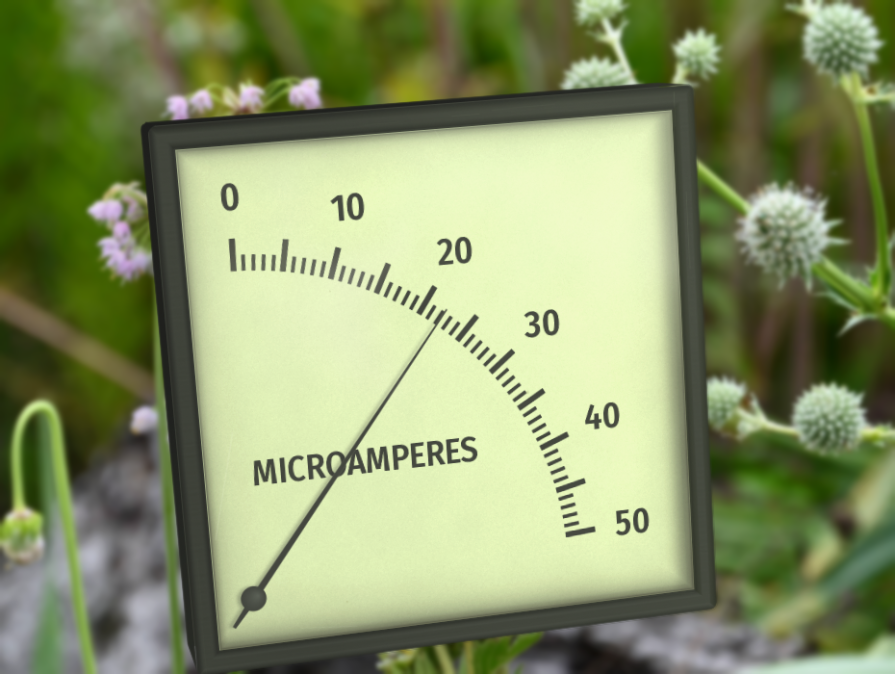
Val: 22
